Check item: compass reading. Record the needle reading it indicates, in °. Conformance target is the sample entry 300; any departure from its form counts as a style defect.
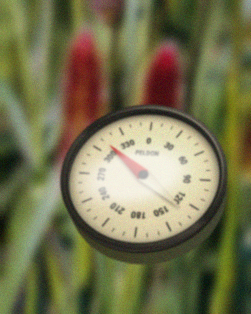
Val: 310
